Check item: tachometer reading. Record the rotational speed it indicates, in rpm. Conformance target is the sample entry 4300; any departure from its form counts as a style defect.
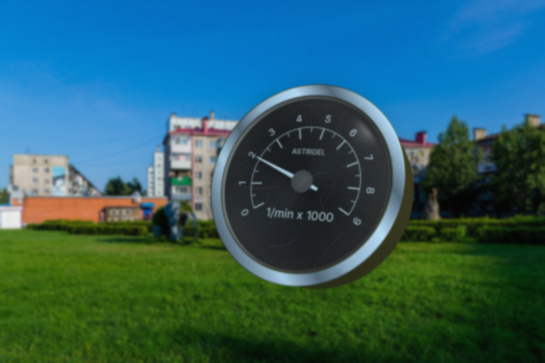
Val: 2000
